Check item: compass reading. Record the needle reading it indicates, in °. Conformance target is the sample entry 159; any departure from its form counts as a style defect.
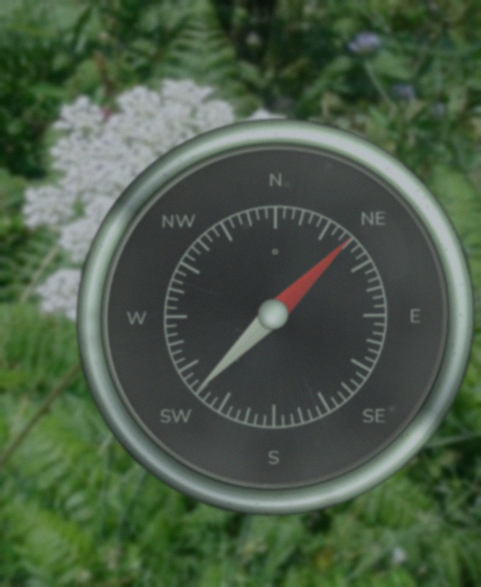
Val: 45
